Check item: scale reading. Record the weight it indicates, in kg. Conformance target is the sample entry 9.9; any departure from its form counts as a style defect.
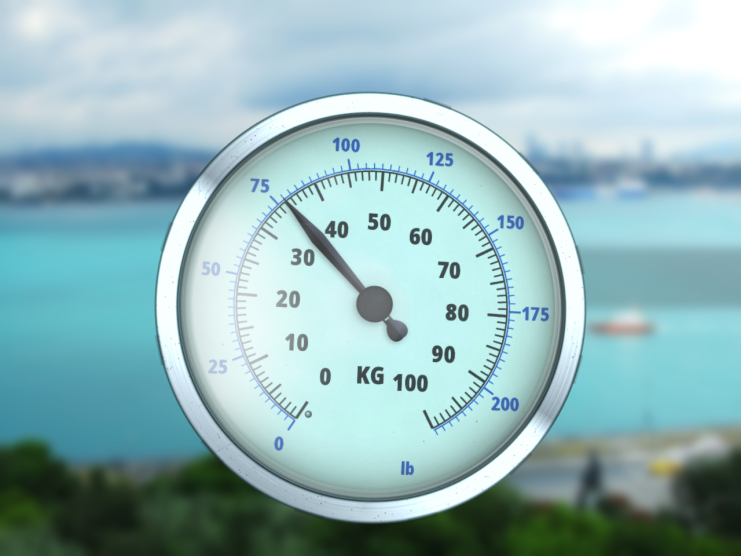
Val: 35
